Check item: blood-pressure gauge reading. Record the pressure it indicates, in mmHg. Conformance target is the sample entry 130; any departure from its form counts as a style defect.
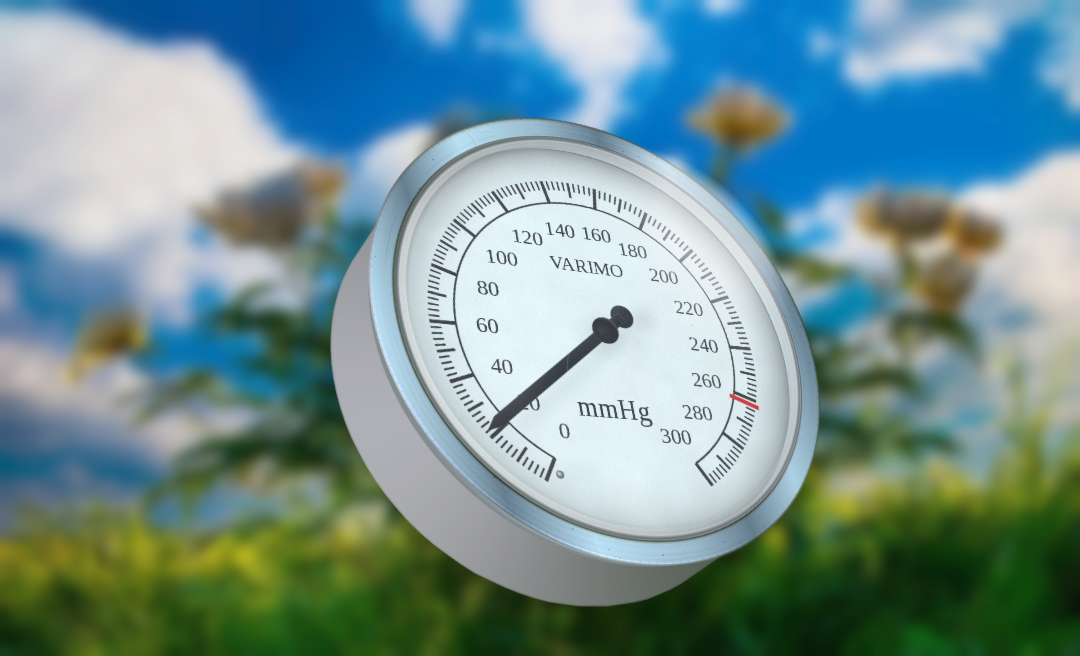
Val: 22
